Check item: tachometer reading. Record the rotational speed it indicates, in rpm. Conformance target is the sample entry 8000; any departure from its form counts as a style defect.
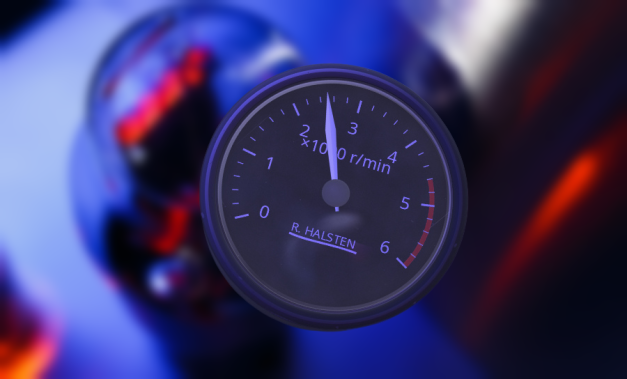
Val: 2500
